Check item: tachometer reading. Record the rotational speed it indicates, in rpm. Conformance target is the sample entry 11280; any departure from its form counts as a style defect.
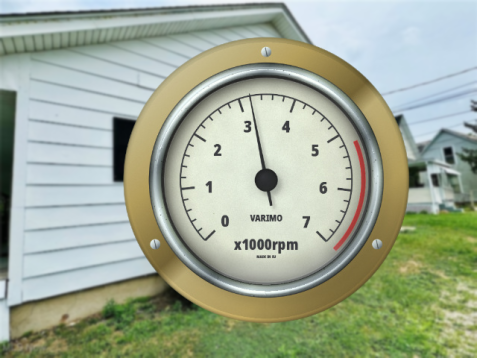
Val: 3200
